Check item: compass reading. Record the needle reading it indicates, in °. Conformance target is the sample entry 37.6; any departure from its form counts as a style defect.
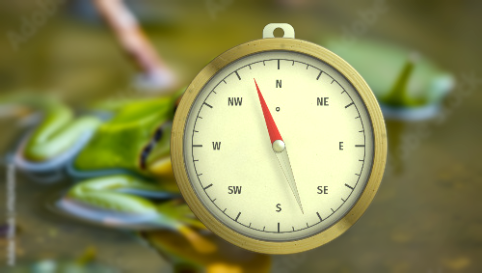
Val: 340
